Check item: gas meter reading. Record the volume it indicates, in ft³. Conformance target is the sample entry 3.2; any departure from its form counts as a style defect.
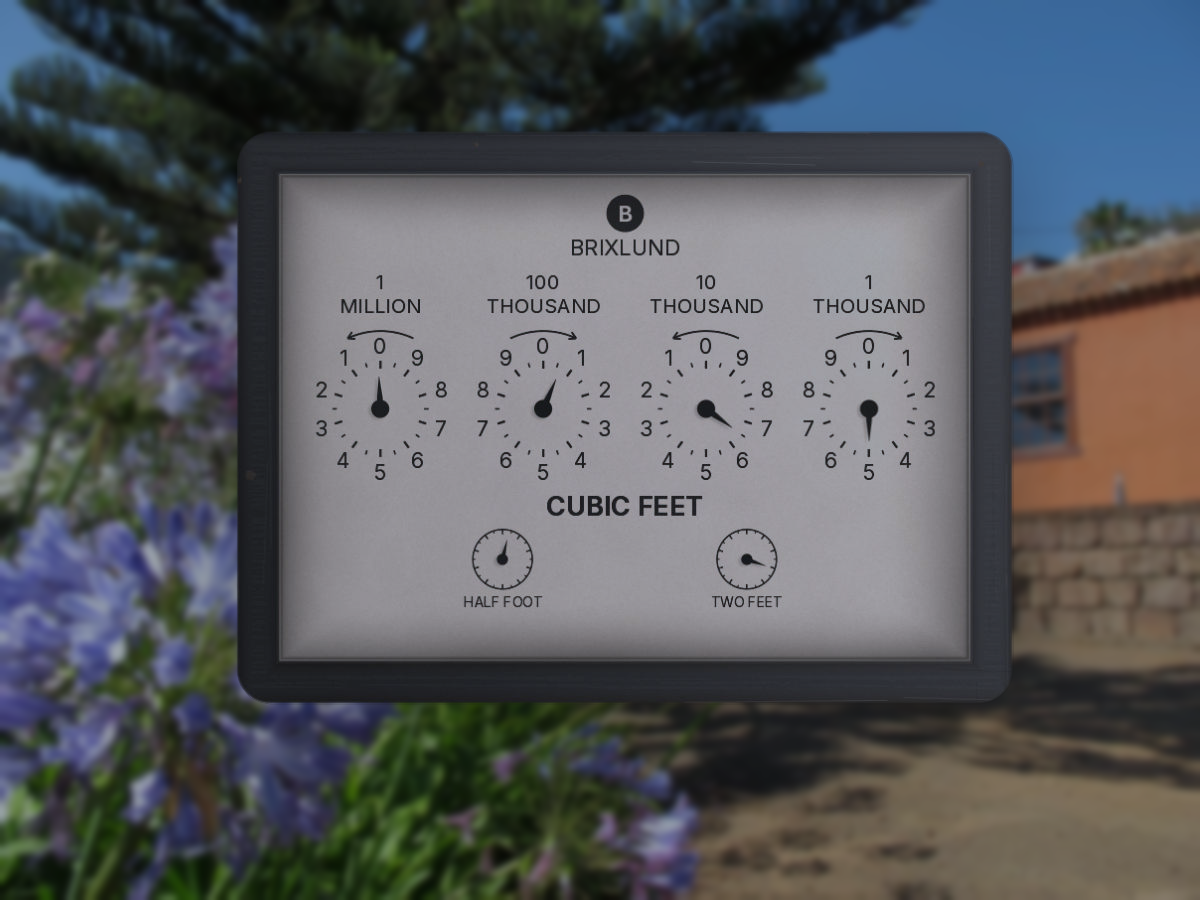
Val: 6500
